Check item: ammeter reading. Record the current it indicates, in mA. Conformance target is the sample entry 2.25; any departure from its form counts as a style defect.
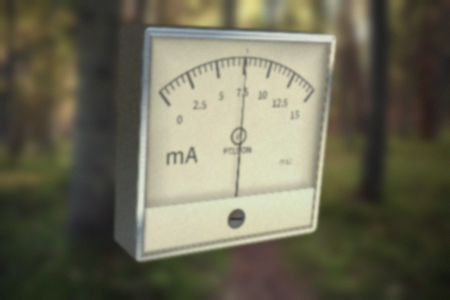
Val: 7.5
